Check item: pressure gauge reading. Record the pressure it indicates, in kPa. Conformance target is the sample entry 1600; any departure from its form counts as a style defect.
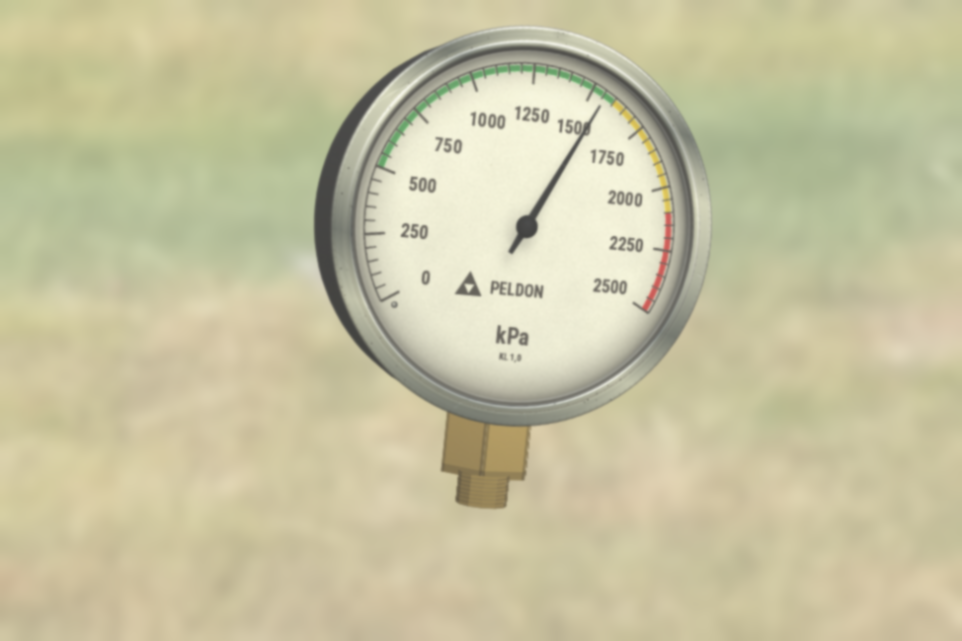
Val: 1550
